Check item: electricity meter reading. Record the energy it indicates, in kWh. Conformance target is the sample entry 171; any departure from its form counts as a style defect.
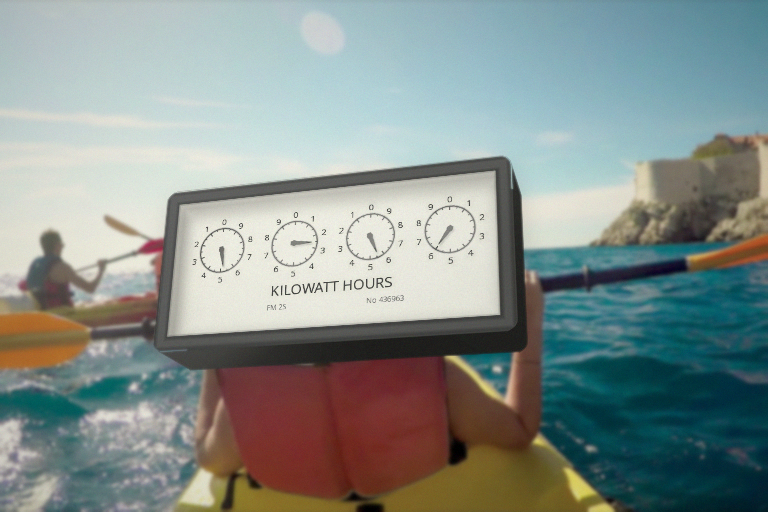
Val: 5256
